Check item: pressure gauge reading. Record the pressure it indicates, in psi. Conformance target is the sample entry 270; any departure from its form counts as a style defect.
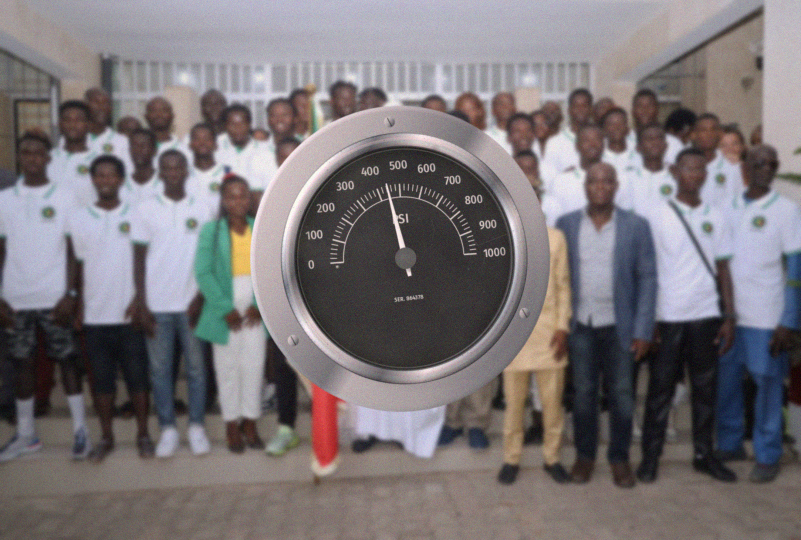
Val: 440
